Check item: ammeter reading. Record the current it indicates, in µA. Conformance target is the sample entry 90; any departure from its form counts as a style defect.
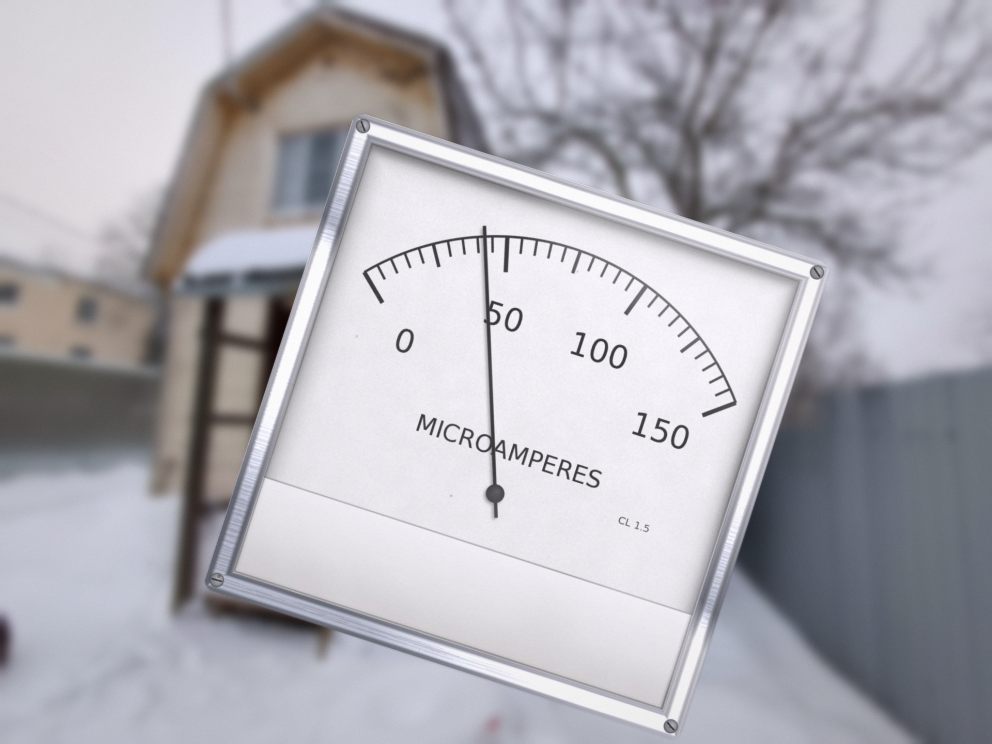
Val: 42.5
